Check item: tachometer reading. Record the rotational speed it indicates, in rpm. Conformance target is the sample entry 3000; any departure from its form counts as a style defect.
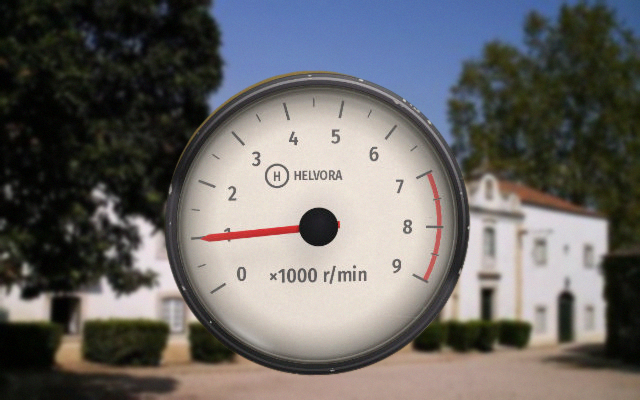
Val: 1000
